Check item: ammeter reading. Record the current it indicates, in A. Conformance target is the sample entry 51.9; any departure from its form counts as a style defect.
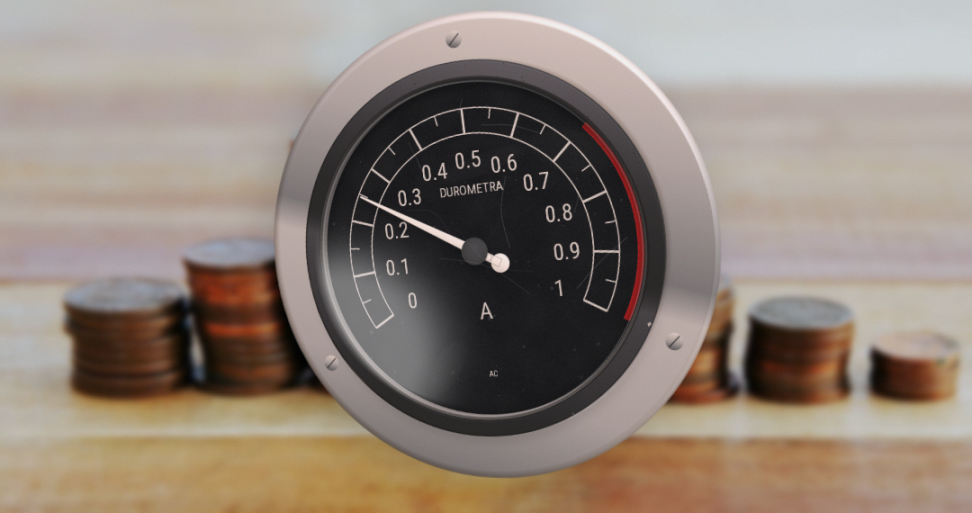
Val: 0.25
